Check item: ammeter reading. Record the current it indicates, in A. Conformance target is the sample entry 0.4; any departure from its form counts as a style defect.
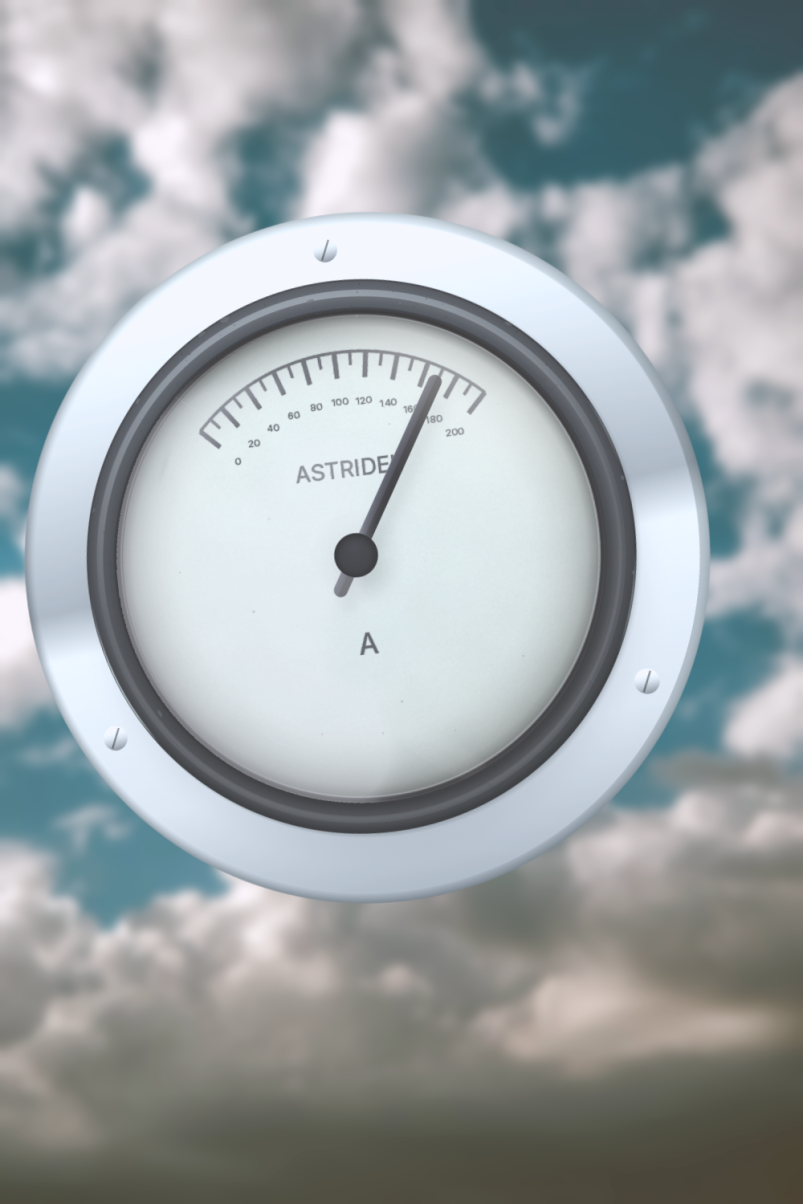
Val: 170
